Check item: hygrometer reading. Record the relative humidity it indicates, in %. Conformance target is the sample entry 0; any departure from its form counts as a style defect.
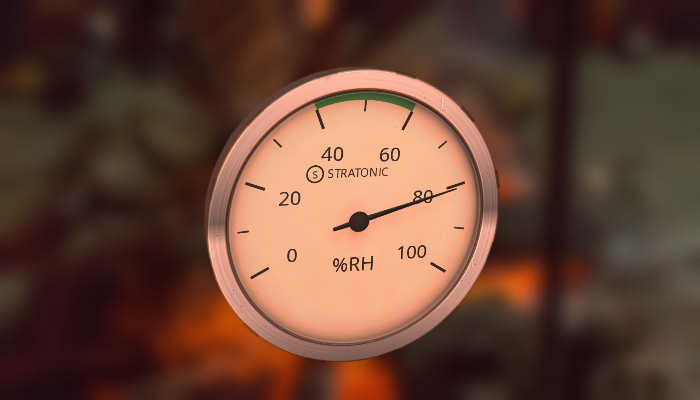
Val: 80
